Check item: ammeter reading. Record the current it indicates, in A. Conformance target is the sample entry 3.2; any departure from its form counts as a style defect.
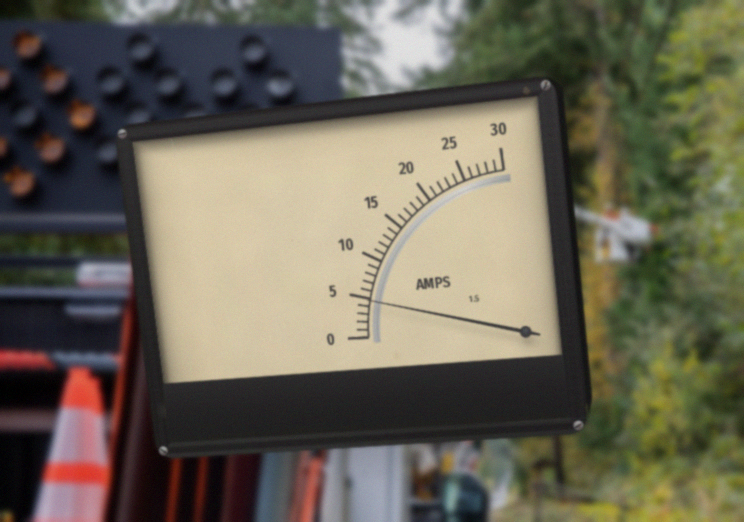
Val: 5
